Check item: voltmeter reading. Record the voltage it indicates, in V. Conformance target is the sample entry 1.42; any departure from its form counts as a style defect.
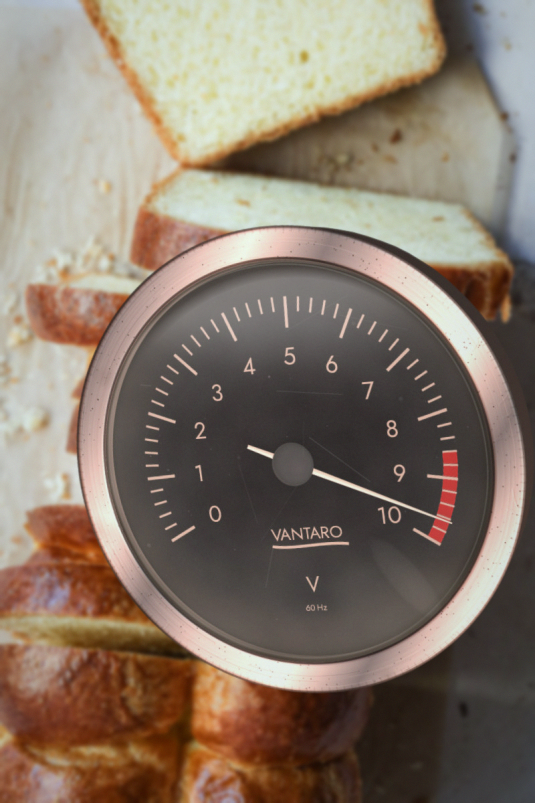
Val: 9.6
